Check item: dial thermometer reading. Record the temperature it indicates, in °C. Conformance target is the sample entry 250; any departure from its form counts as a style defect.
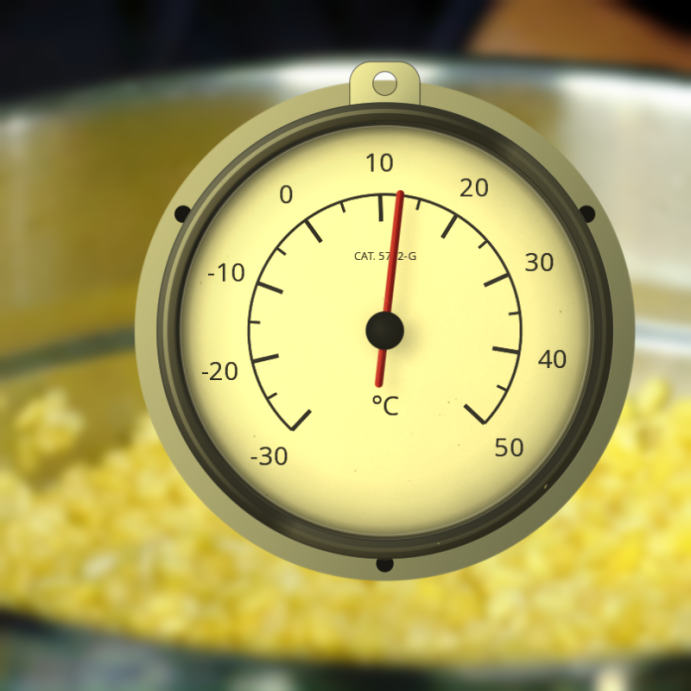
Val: 12.5
